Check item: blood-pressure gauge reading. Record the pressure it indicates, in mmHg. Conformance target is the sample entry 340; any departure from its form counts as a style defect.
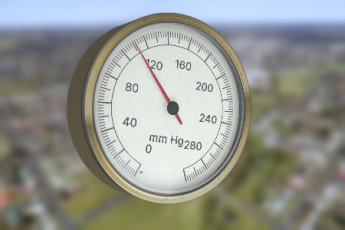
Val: 110
